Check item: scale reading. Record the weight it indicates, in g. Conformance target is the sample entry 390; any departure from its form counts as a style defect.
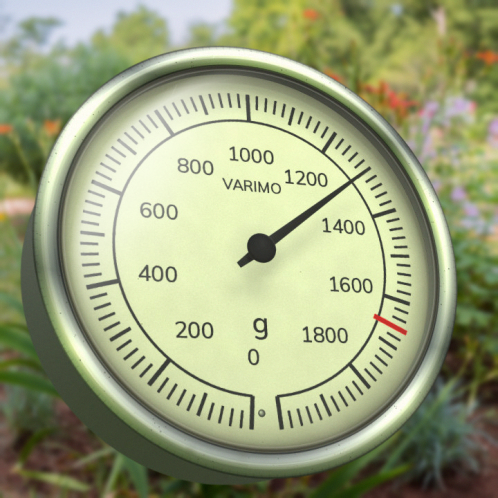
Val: 1300
